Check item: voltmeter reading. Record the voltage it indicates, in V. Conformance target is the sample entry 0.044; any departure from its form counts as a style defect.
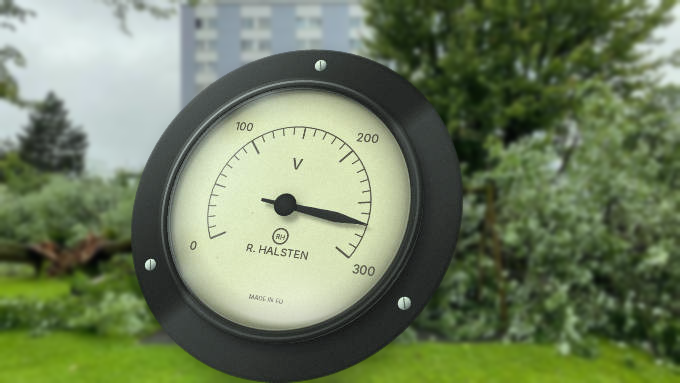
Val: 270
